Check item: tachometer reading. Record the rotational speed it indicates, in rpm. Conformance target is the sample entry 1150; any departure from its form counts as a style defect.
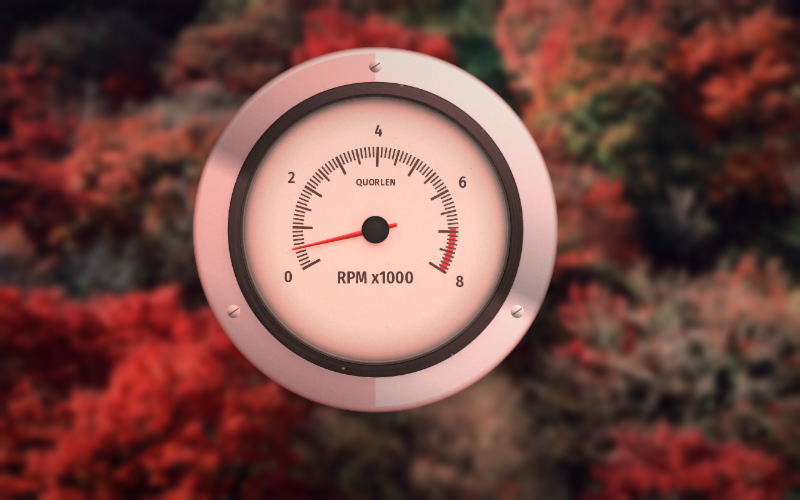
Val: 500
